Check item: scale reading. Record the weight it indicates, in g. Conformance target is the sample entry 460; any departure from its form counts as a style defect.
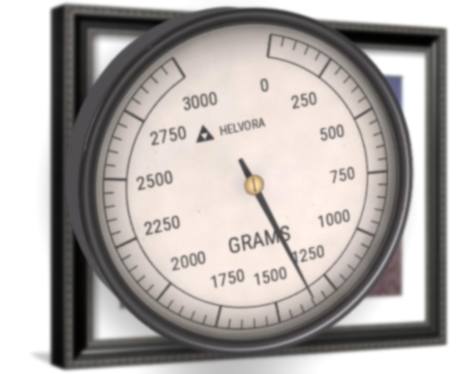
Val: 1350
